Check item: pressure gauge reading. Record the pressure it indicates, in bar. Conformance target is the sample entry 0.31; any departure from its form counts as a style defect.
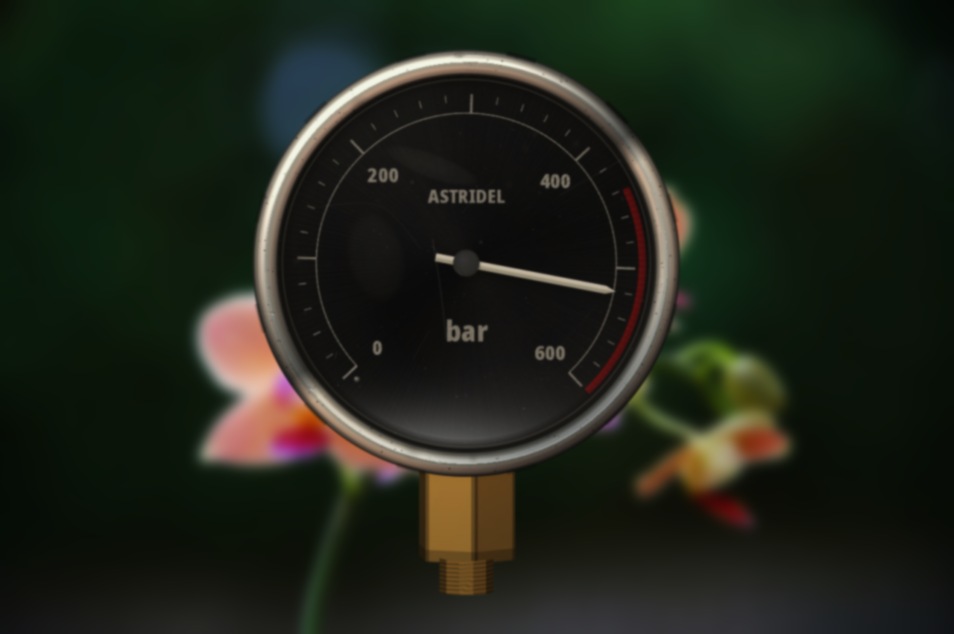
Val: 520
